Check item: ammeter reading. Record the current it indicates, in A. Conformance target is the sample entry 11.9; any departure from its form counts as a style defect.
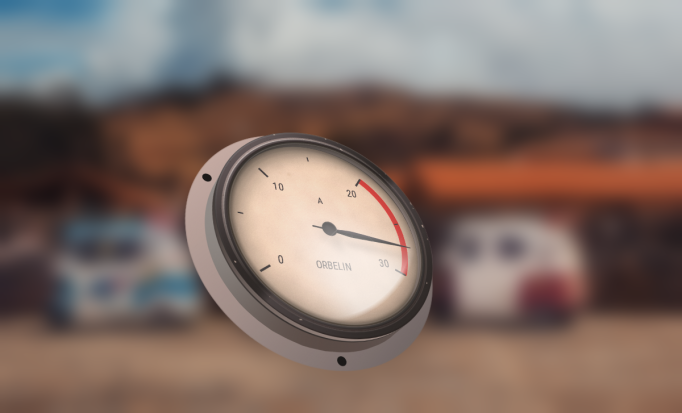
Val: 27.5
